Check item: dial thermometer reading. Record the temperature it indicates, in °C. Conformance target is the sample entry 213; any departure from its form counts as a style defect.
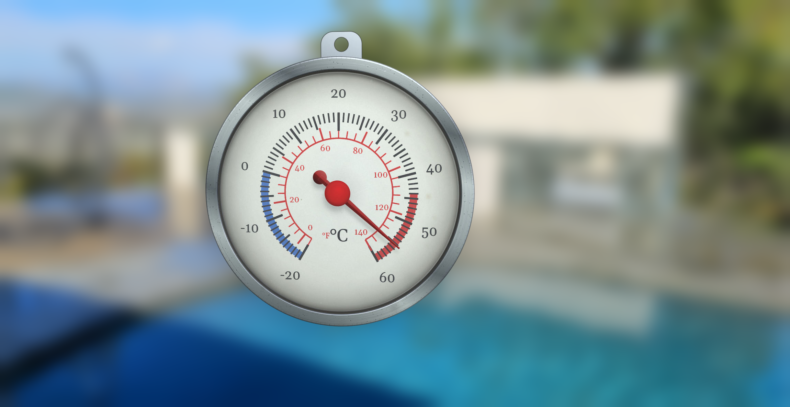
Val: 55
